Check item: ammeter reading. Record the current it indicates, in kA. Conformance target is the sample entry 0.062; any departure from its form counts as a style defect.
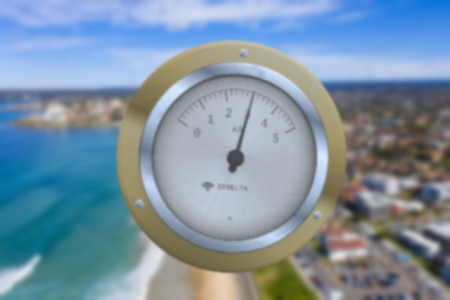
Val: 3
